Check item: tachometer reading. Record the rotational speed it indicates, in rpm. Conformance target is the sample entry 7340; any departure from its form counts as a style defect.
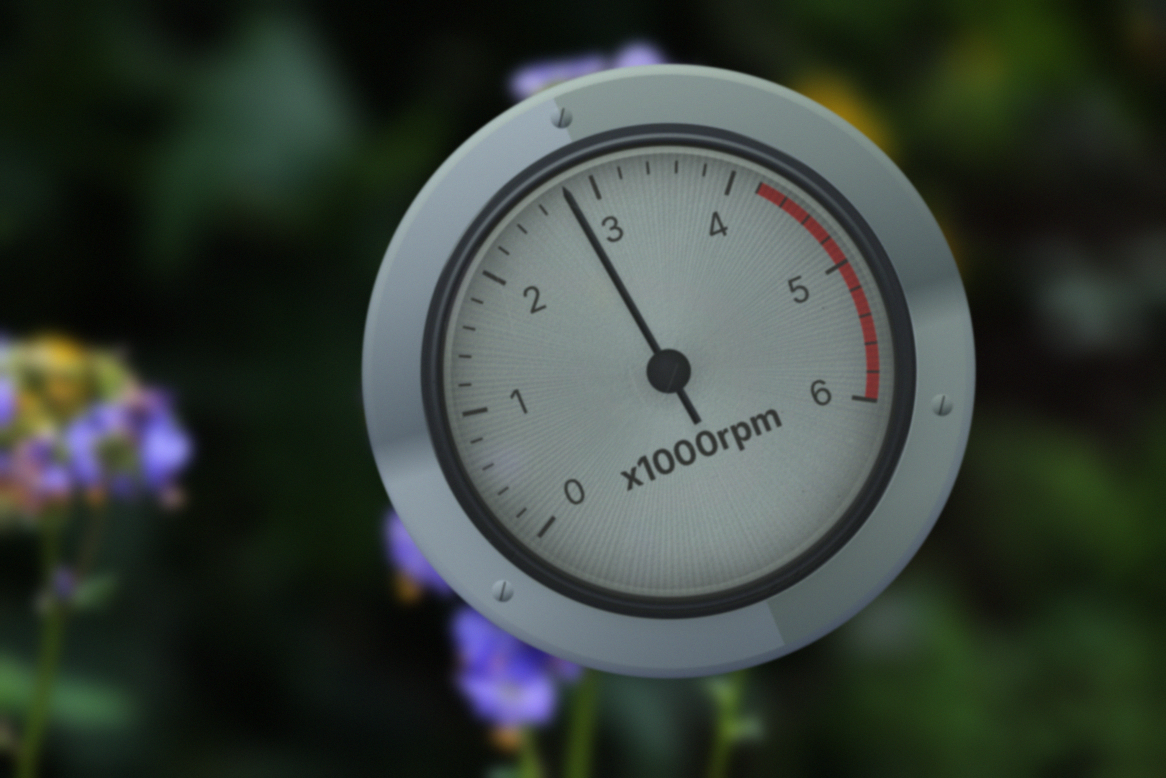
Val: 2800
